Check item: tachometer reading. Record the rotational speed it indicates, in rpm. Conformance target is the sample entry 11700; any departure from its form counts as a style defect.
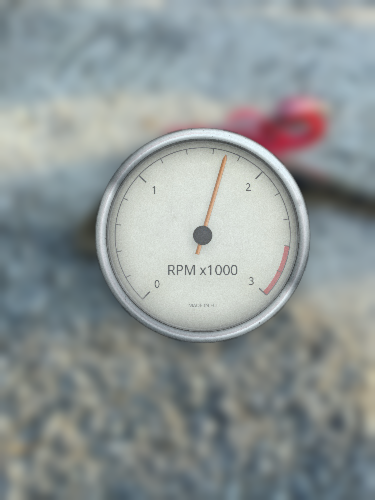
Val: 1700
